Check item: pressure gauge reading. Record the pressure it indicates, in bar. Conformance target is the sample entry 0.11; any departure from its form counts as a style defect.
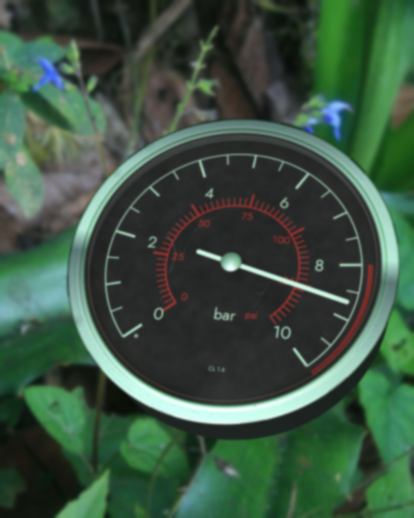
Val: 8.75
